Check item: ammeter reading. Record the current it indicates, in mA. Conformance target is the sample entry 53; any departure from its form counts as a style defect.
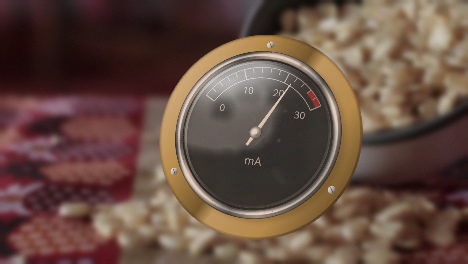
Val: 22
